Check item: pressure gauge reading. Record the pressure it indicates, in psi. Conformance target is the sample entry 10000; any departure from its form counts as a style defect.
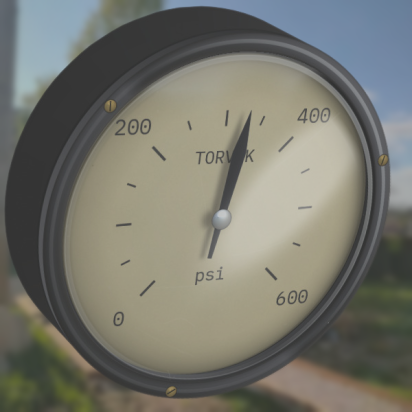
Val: 325
